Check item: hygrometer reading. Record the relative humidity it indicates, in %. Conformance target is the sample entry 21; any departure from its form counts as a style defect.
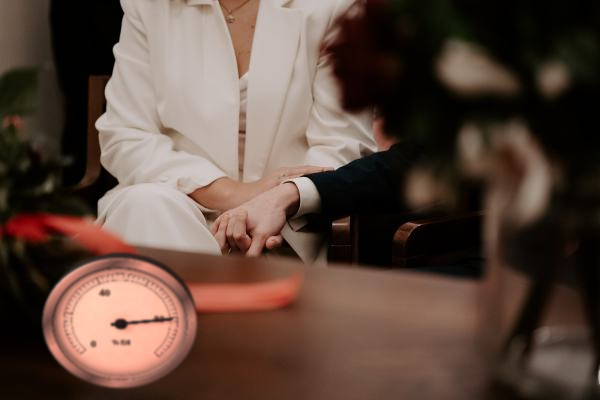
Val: 80
